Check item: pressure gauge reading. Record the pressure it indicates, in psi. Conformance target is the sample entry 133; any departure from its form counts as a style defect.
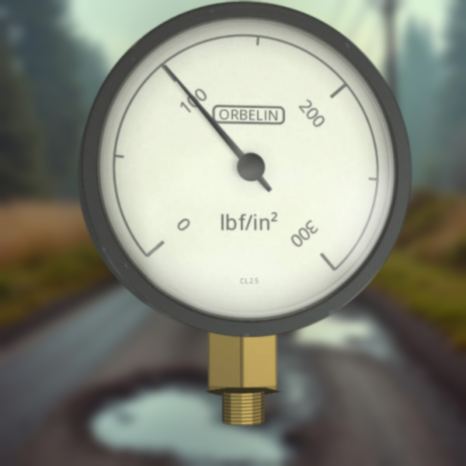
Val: 100
